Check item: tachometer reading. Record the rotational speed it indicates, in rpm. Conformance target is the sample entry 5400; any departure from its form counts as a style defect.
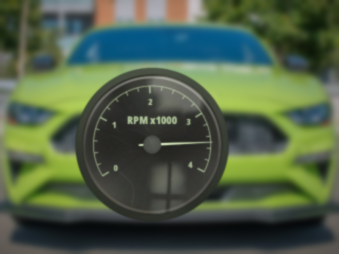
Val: 3500
